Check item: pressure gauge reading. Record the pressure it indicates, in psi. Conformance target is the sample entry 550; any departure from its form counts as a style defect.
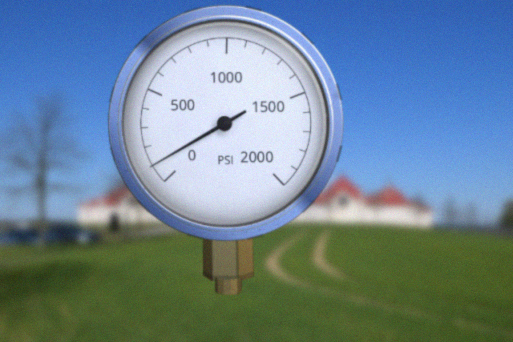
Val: 100
